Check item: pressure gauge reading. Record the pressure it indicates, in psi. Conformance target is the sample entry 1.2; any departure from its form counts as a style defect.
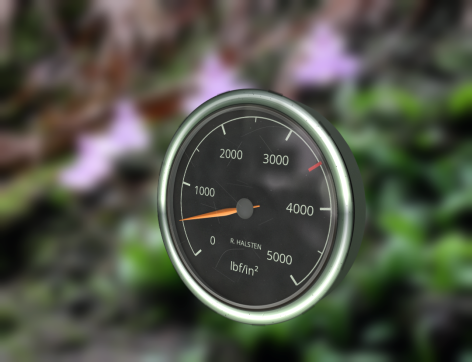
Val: 500
